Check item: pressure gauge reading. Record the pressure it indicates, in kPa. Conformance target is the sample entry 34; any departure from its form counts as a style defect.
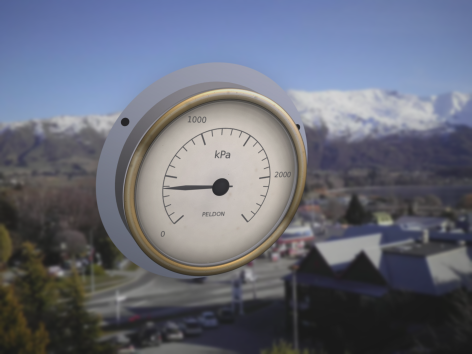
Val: 400
